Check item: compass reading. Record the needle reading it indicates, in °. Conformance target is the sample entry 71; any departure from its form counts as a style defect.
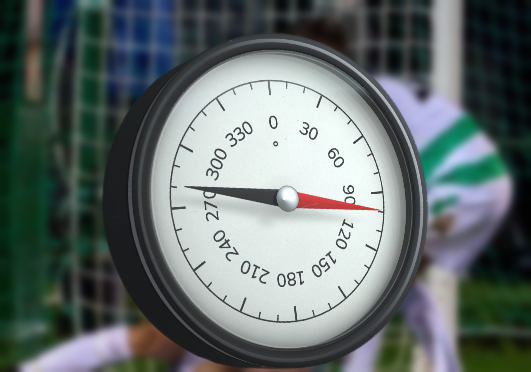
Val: 100
